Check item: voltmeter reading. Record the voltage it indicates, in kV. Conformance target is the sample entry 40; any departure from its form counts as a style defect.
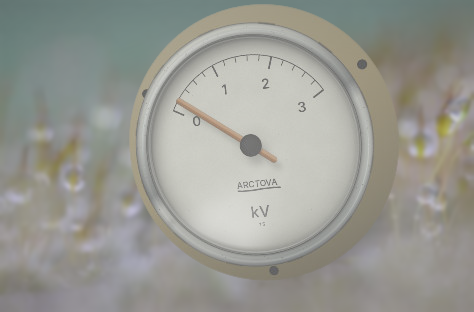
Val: 0.2
